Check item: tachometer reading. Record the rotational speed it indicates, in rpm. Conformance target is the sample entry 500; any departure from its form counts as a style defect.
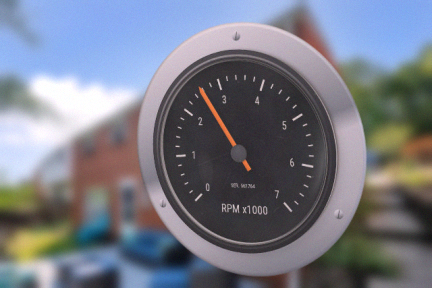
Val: 2600
